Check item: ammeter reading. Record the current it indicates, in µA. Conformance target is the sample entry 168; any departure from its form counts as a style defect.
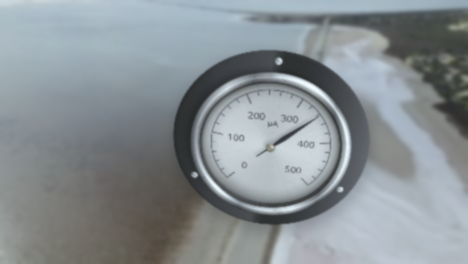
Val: 340
